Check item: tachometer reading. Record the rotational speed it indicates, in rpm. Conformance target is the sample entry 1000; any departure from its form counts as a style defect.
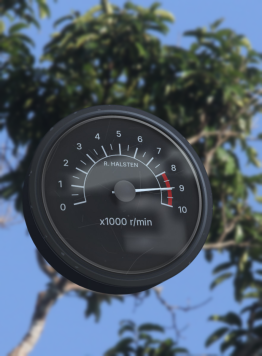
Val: 9000
